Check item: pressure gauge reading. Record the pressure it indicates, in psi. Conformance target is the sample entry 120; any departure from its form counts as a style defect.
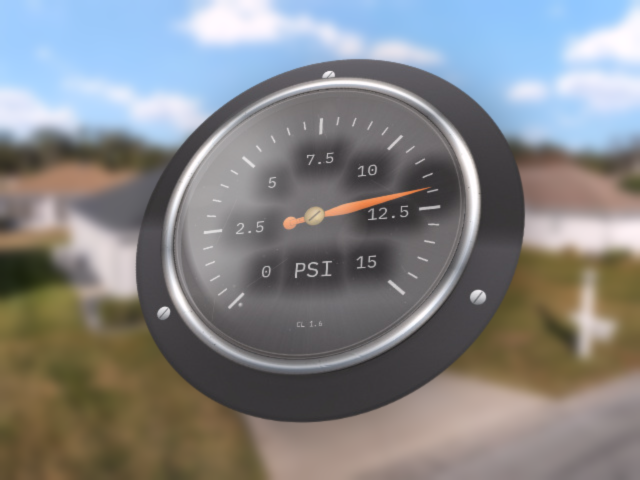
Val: 12
